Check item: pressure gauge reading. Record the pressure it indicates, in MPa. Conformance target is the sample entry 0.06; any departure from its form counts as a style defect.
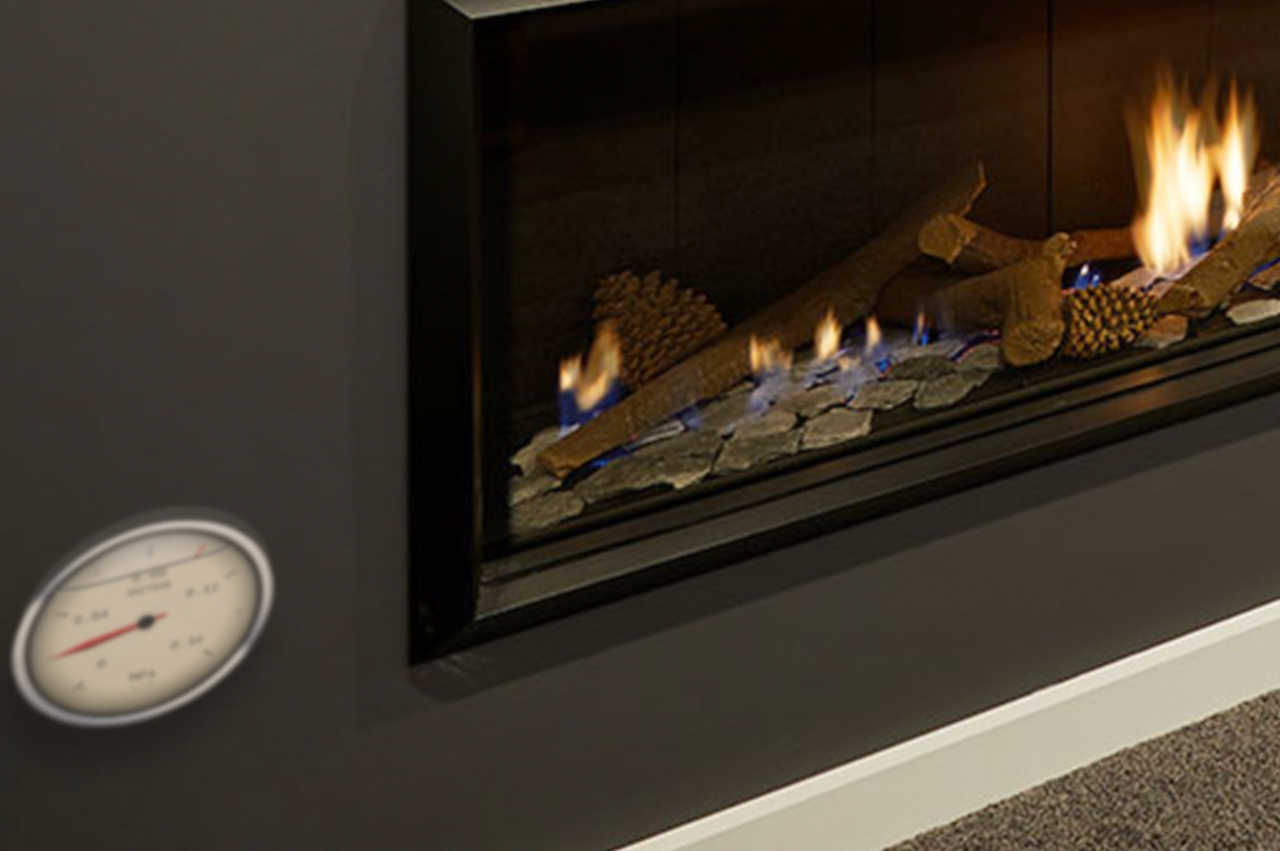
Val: 0.02
